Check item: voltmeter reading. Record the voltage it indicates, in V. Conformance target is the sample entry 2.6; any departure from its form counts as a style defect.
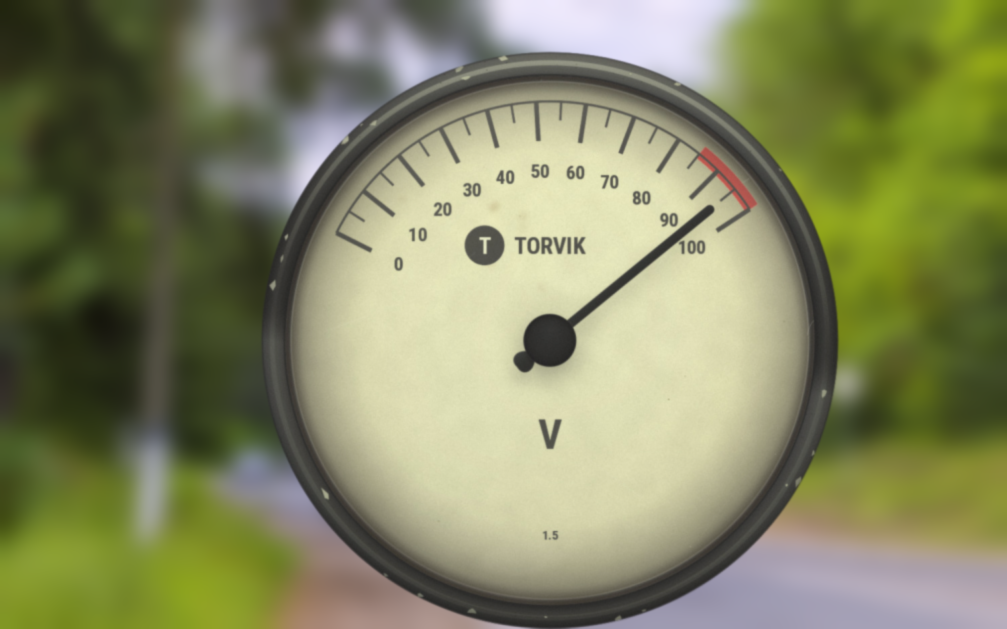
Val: 95
